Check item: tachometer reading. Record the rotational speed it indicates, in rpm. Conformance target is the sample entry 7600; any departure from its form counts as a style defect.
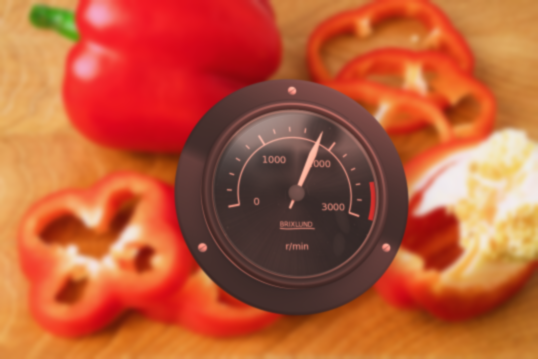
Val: 1800
